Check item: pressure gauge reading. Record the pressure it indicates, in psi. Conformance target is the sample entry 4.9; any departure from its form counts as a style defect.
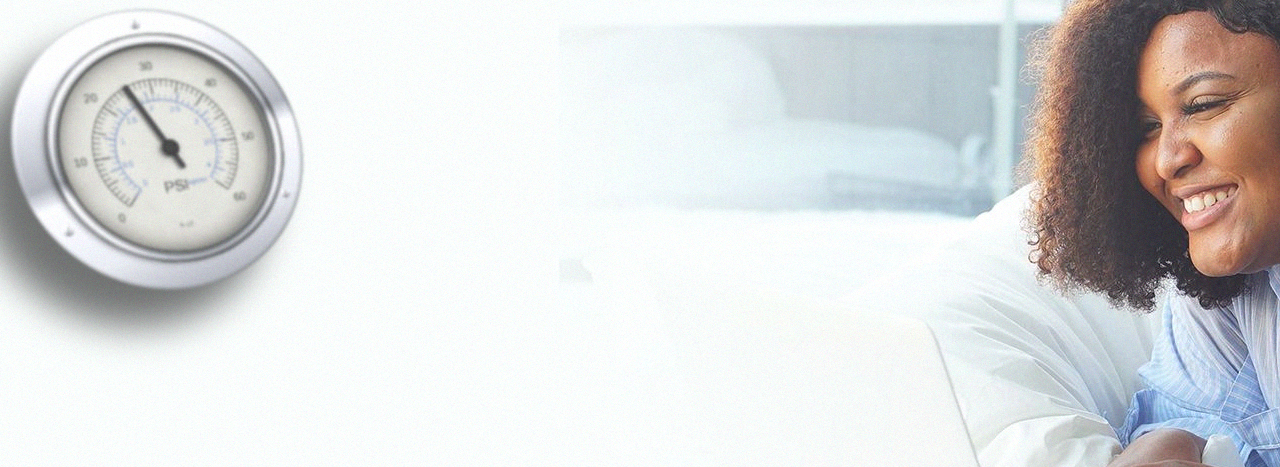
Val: 25
